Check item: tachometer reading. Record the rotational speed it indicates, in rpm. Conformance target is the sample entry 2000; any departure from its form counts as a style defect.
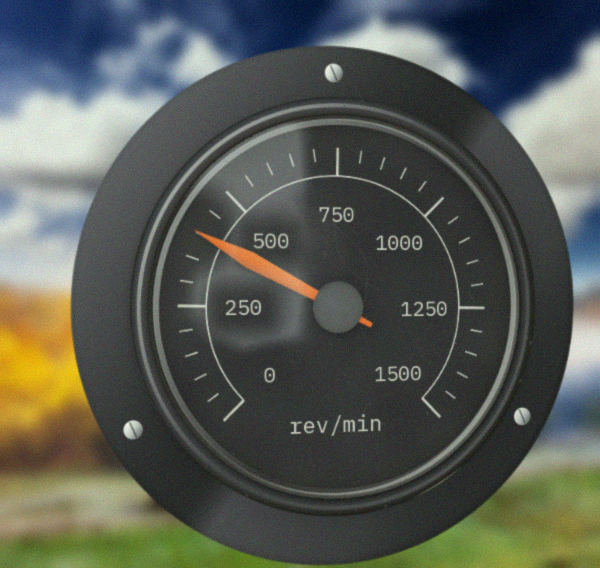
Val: 400
